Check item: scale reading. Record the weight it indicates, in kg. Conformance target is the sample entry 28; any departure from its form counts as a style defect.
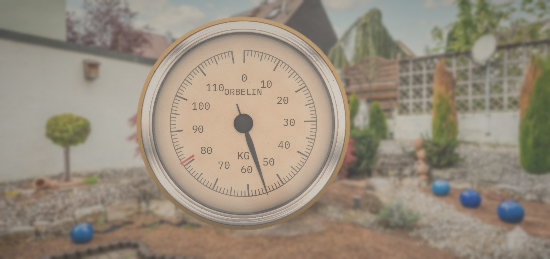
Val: 55
